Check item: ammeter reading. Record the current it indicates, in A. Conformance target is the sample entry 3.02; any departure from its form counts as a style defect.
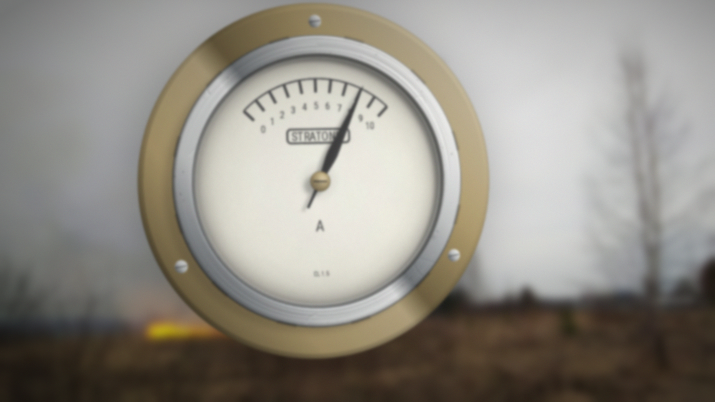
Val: 8
